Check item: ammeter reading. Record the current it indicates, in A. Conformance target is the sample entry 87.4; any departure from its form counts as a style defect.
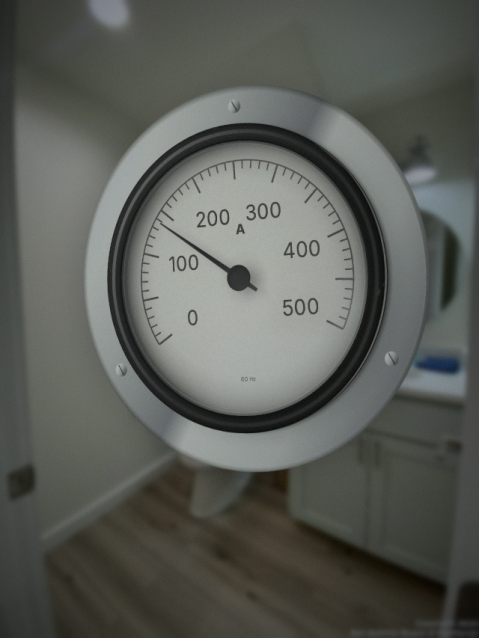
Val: 140
